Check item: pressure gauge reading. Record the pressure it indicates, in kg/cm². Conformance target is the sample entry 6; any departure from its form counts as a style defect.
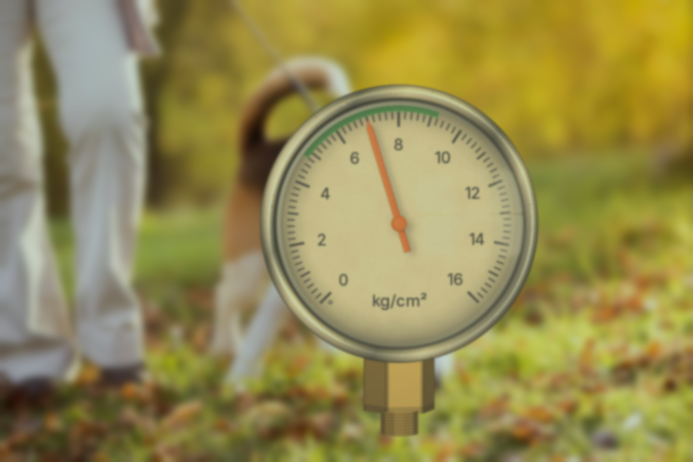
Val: 7
